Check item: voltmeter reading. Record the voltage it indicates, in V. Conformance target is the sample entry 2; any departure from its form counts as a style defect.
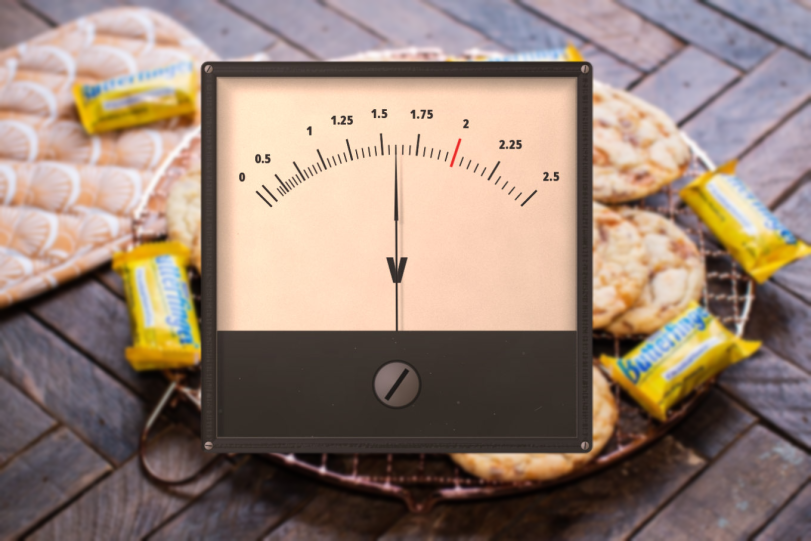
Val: 1.6
